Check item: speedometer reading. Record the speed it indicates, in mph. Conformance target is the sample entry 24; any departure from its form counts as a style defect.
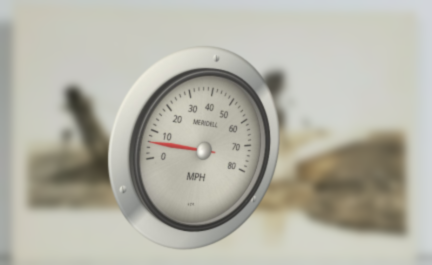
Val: 6
